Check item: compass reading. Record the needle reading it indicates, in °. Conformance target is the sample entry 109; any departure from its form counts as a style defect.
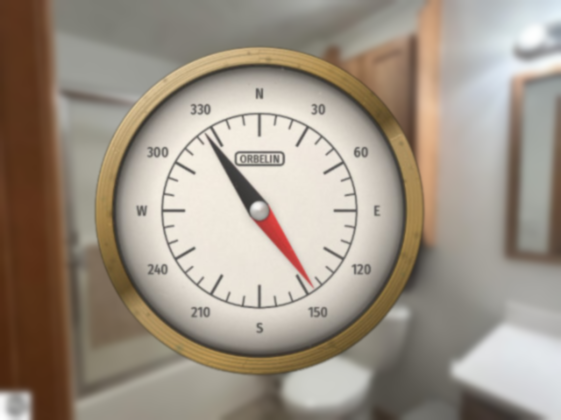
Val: 145
